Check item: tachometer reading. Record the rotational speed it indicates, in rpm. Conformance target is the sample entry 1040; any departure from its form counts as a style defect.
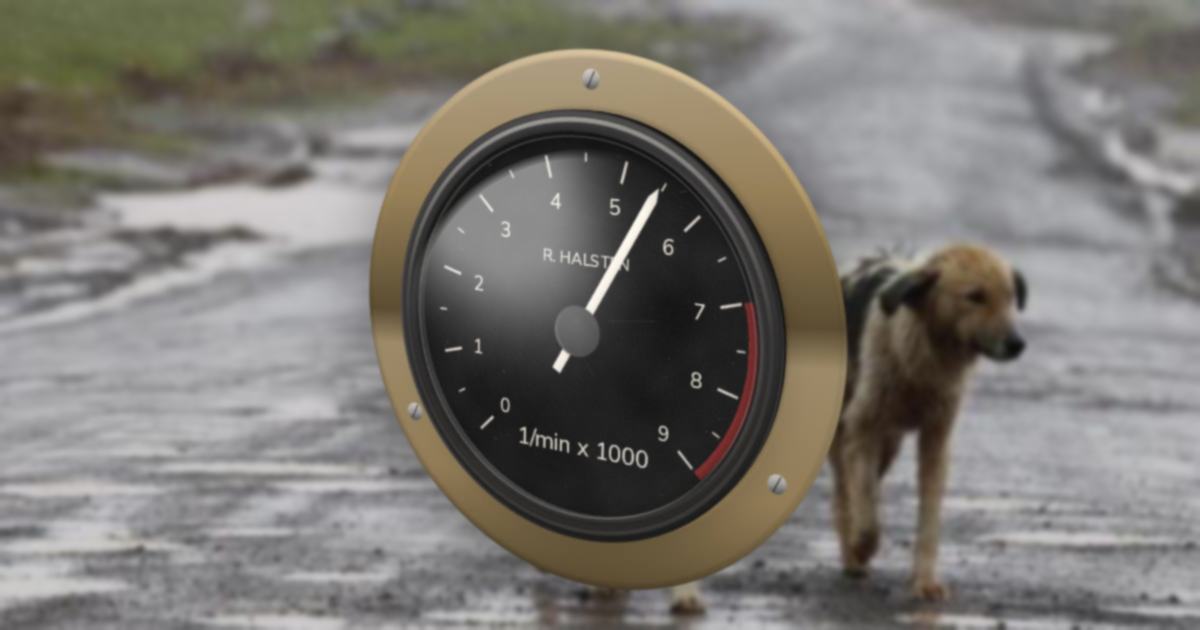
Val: 5500
